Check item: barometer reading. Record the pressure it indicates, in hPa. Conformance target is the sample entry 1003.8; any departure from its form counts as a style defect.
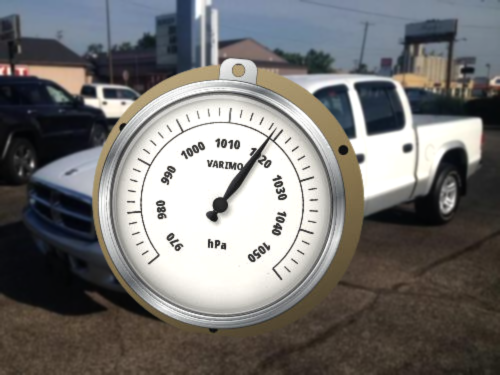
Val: 1019
